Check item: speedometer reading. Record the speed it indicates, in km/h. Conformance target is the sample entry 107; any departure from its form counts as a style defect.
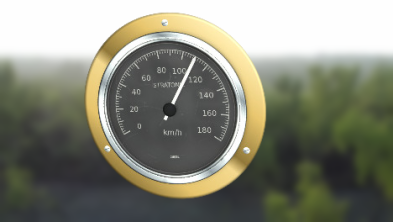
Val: 110
